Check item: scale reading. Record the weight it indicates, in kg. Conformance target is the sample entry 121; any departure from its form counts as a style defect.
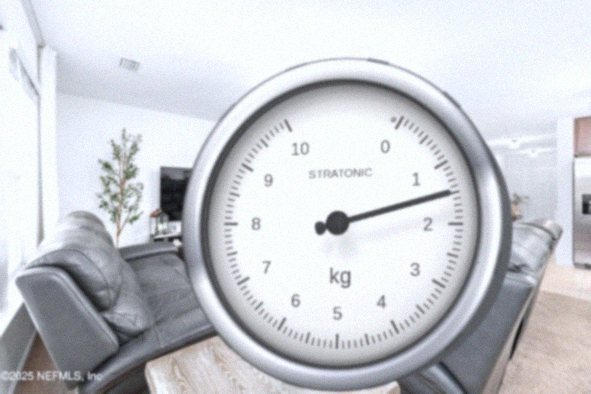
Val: 1.5
